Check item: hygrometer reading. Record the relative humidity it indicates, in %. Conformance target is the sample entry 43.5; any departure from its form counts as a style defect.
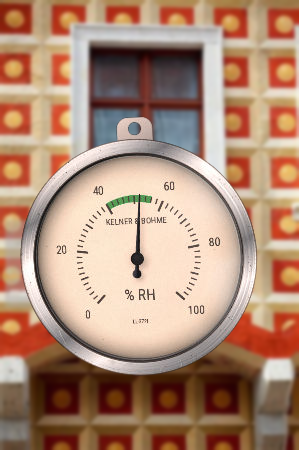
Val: 52
